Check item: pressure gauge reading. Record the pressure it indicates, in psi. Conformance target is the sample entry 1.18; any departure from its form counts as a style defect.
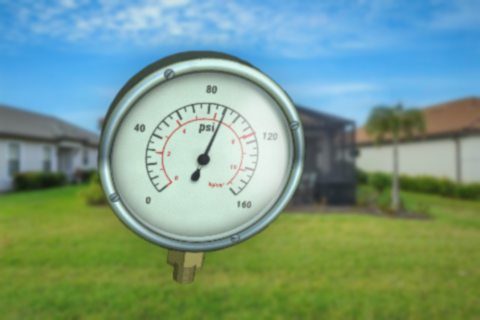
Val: 90
